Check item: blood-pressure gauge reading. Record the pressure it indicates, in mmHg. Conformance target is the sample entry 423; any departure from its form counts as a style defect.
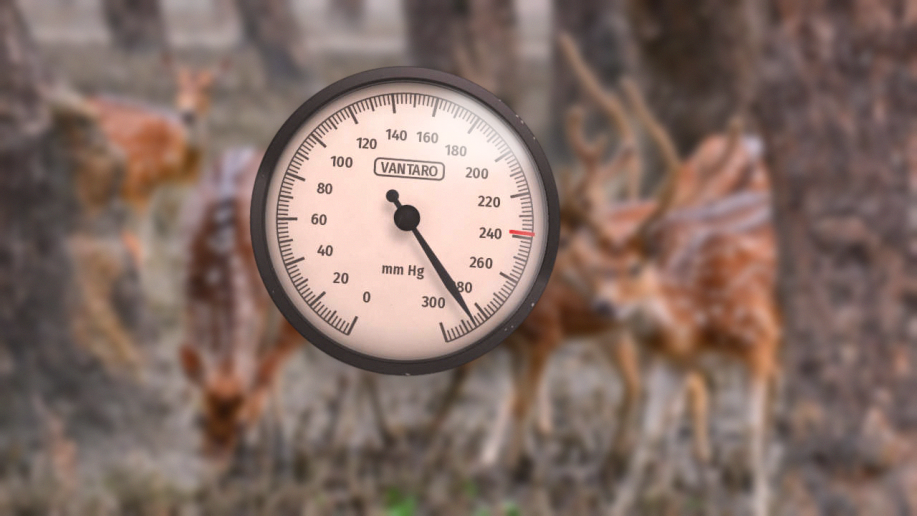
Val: 286
